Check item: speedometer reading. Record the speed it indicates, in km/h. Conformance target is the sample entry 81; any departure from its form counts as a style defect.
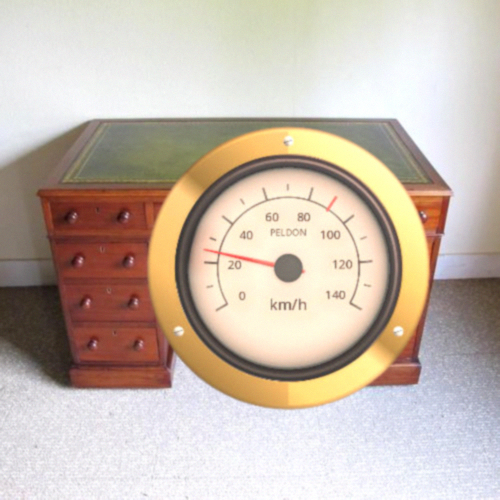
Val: 25
